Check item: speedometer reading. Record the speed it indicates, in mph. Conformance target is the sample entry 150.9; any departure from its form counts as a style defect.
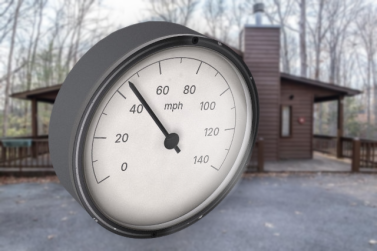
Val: 45
